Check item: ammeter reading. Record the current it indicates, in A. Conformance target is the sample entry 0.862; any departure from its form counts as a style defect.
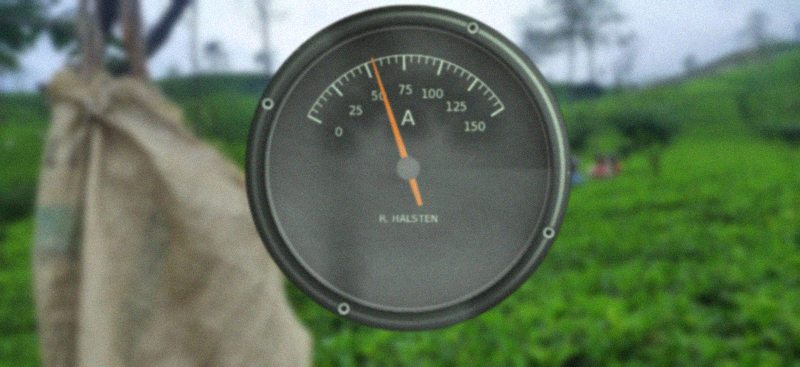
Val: 55
